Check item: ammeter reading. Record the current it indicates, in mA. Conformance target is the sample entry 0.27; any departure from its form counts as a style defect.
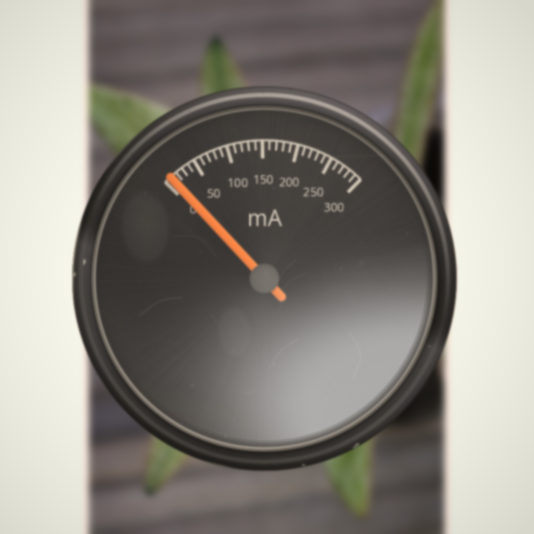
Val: 10
